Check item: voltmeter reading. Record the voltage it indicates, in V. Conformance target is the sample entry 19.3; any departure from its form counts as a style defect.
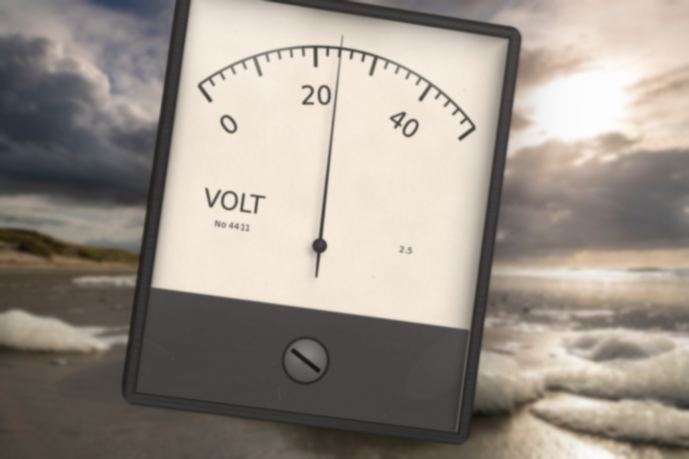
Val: 24
